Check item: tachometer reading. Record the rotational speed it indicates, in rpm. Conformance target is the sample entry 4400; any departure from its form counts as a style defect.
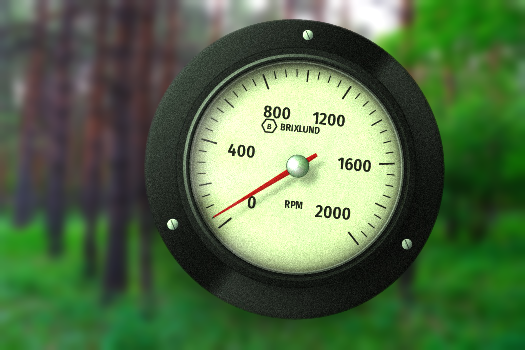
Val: 50
